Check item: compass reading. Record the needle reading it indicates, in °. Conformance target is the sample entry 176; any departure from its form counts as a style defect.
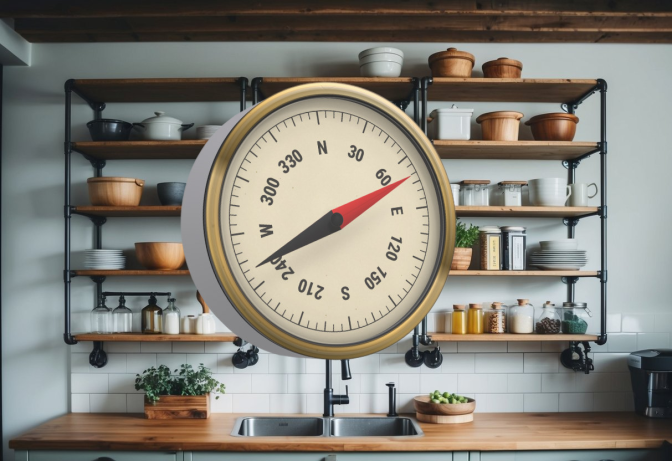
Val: 70
